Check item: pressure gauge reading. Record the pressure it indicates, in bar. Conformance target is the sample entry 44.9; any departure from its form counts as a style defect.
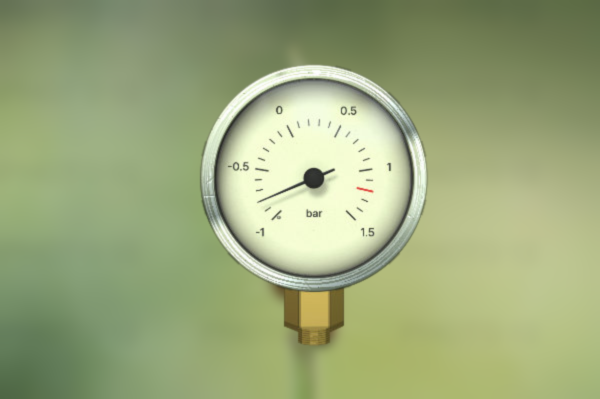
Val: -0.8
